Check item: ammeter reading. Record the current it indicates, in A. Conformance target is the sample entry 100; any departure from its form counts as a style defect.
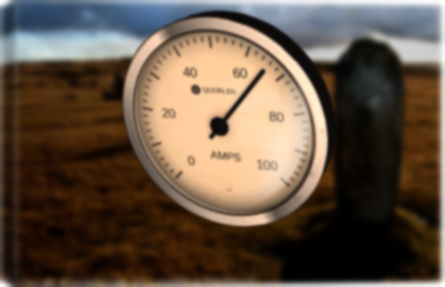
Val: 66
